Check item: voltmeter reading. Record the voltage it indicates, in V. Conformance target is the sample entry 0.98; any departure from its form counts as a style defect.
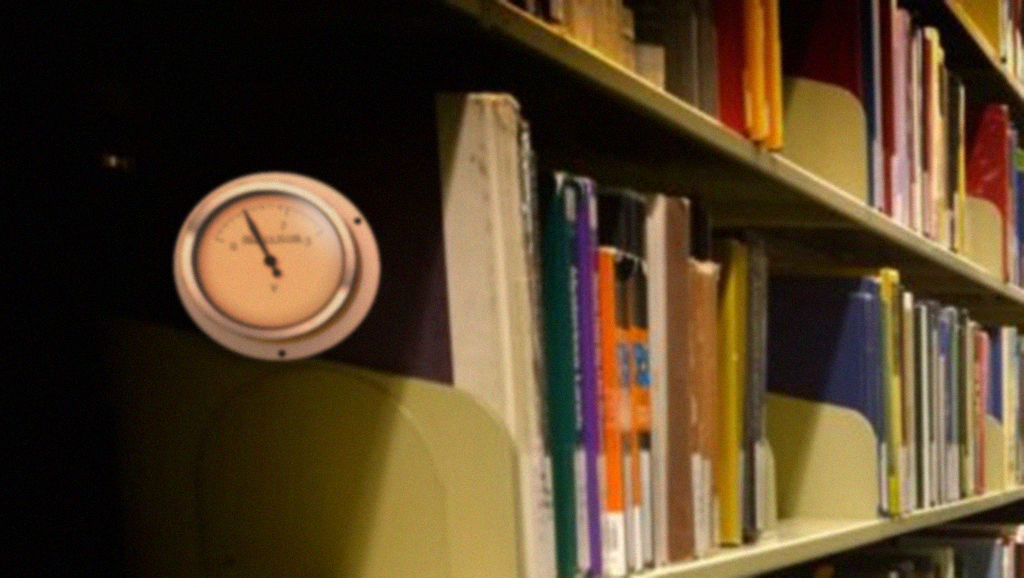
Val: 1
